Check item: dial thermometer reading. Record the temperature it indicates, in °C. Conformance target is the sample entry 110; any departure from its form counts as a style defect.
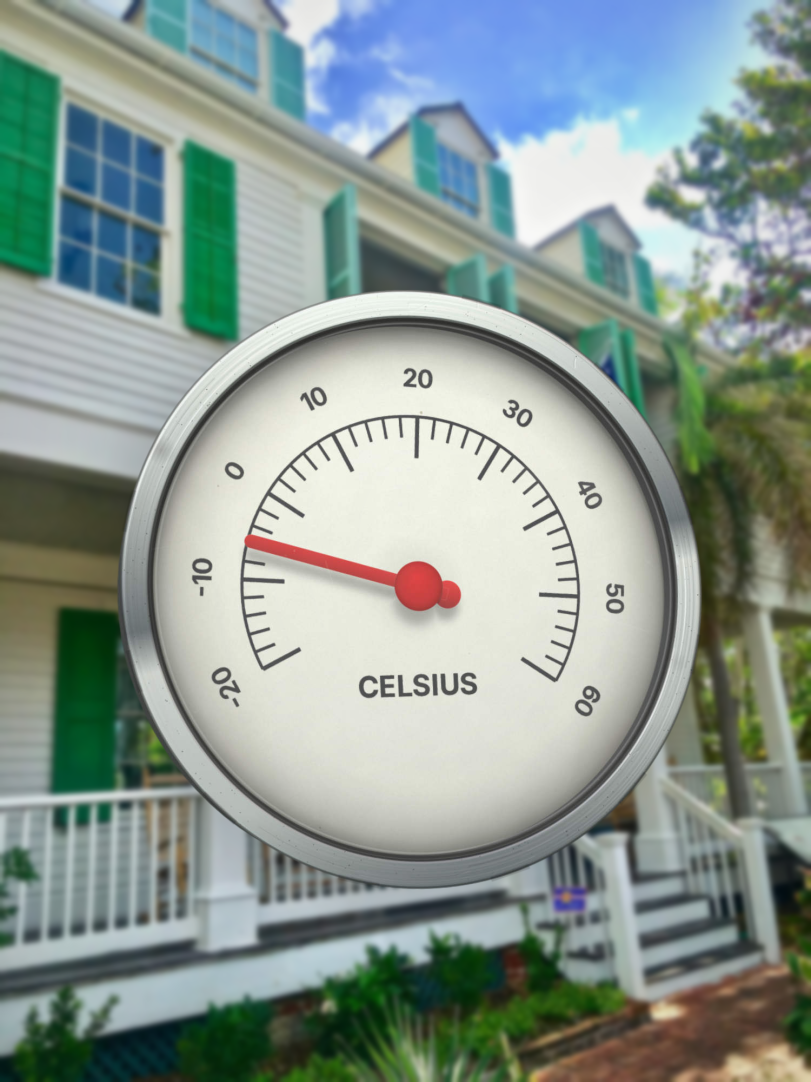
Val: -6
